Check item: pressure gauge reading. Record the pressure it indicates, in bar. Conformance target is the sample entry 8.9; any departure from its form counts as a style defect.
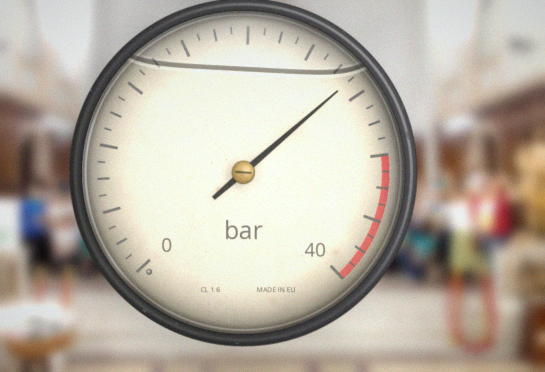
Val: 27
